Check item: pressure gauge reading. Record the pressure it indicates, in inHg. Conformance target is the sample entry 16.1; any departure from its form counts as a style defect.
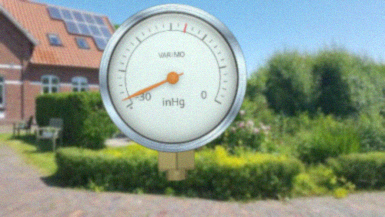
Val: -29
